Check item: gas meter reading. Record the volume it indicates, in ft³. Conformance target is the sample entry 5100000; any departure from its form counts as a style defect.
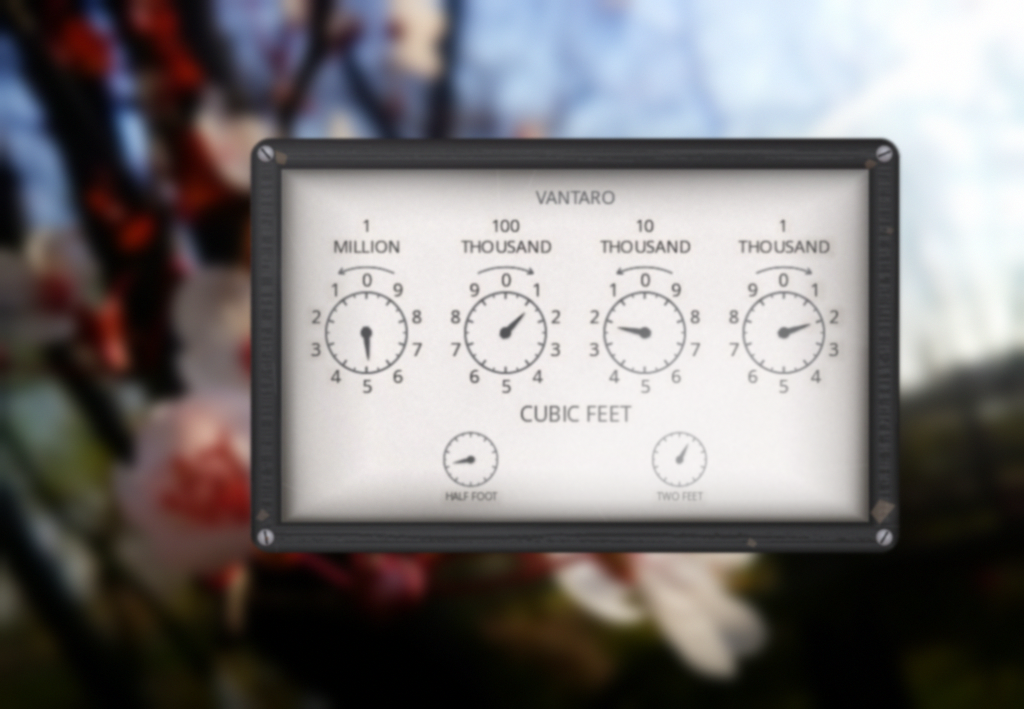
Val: 512200
